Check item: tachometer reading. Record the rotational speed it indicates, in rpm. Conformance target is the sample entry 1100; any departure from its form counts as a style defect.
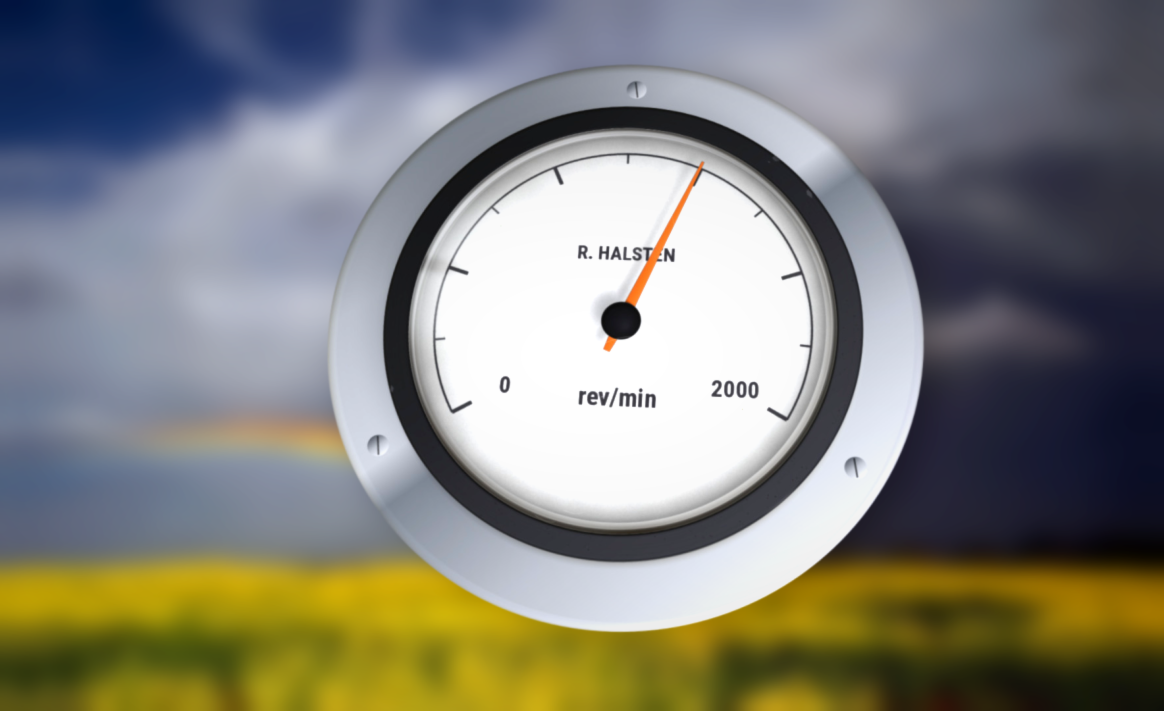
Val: 1200
